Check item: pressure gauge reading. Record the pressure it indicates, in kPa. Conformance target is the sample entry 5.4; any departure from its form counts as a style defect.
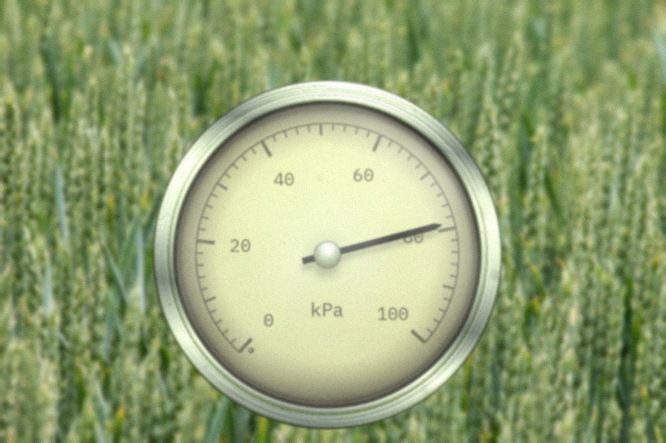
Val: 79
